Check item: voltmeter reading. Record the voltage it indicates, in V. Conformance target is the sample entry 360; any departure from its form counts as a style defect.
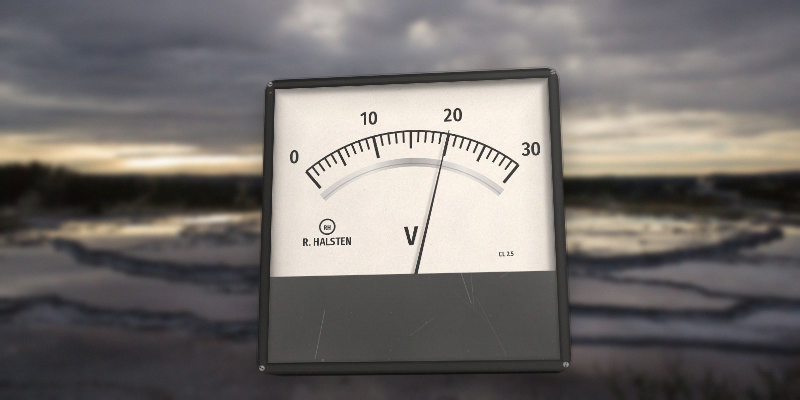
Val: 20
